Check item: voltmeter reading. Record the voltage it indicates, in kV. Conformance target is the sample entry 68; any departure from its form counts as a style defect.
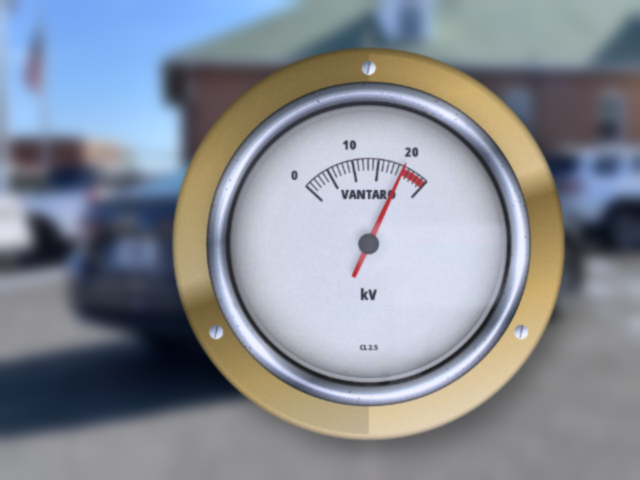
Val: 20
